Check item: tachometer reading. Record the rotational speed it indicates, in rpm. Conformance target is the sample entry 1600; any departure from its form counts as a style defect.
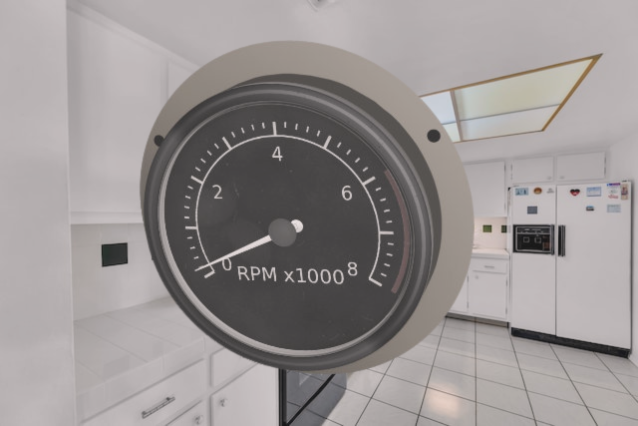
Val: 200
